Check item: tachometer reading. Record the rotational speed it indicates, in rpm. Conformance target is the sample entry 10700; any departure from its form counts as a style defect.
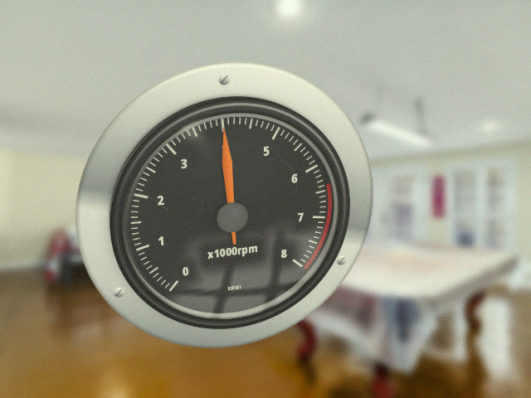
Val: 4000
